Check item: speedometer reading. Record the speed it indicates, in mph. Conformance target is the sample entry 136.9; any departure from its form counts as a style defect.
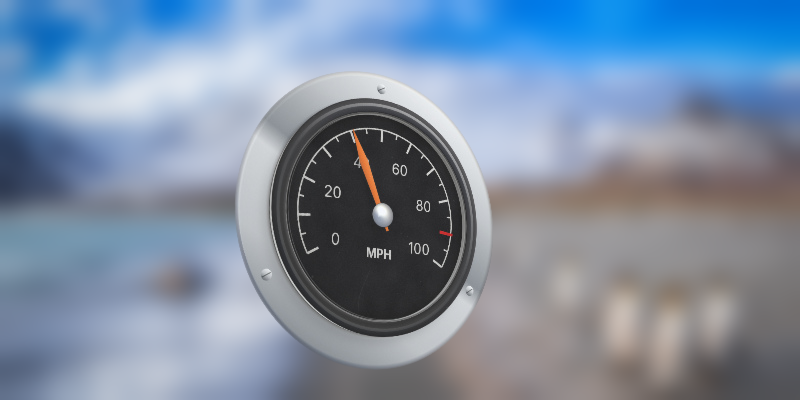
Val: 40
